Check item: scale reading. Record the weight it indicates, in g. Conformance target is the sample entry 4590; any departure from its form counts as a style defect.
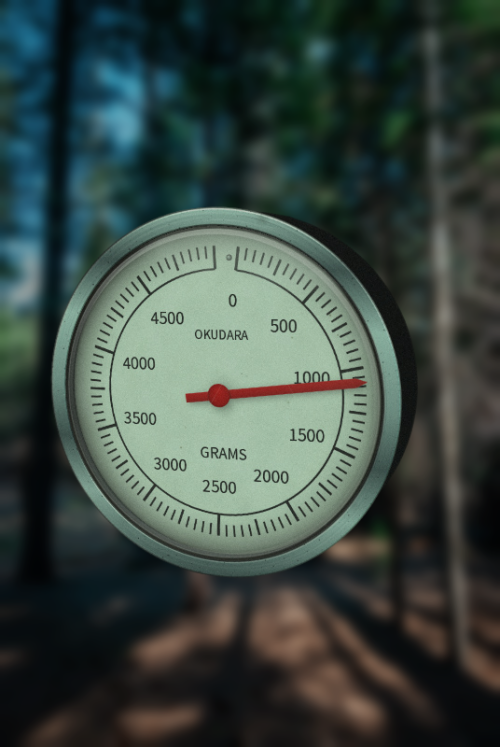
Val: 1075
